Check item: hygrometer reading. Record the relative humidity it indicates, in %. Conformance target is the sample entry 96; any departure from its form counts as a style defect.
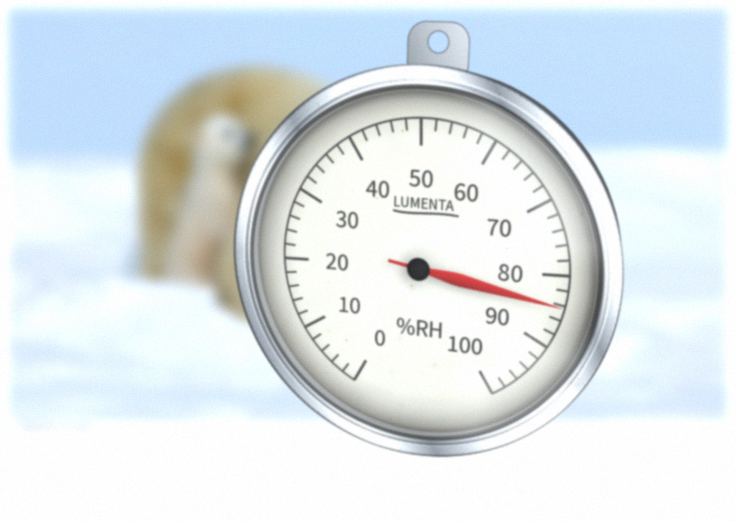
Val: 84
